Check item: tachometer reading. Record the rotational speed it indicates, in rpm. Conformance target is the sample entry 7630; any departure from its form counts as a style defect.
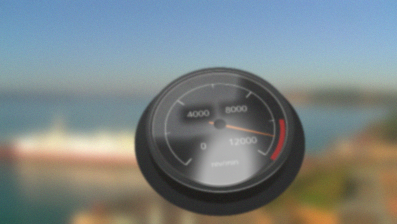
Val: 11000
